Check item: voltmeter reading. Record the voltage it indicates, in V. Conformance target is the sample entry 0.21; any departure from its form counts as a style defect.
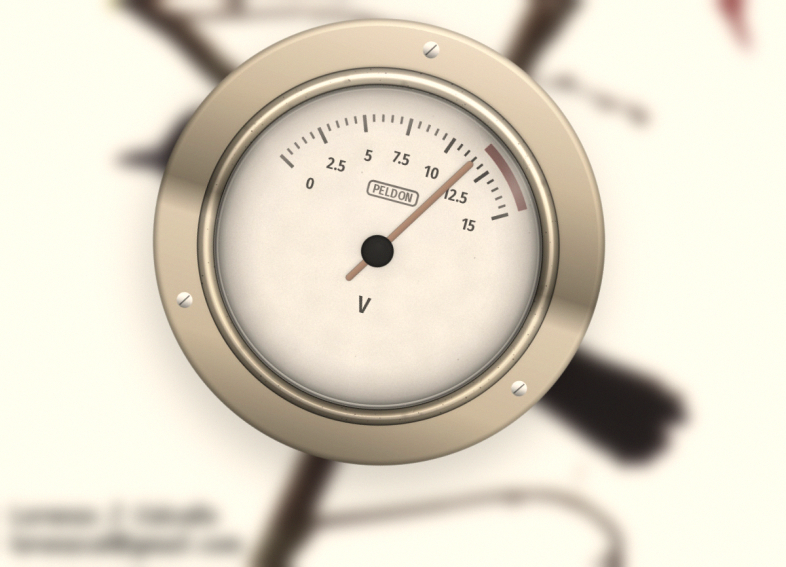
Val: 11.5
